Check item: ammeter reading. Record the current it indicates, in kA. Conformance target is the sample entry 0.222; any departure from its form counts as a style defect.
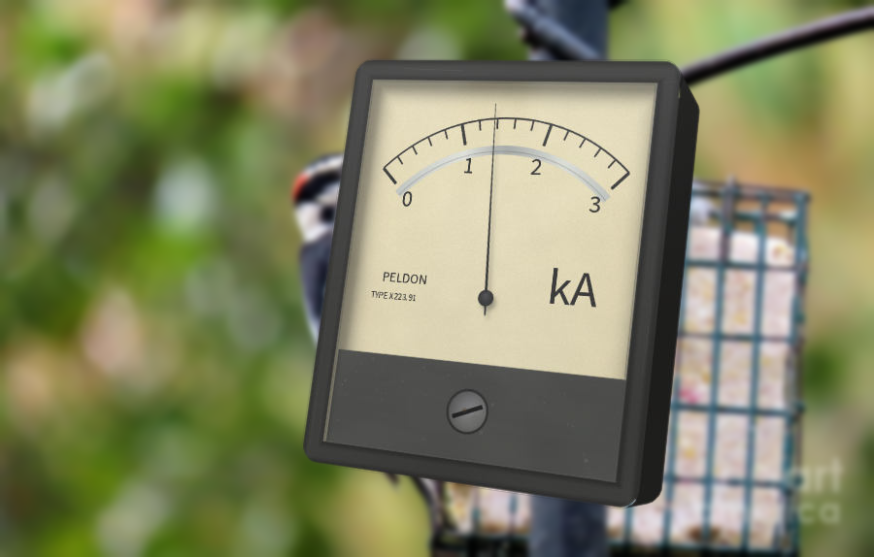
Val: 1.4
